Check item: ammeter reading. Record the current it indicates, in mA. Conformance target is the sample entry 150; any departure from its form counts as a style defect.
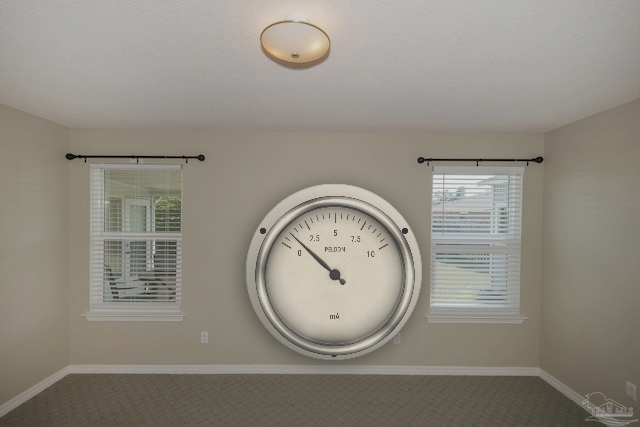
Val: 1
